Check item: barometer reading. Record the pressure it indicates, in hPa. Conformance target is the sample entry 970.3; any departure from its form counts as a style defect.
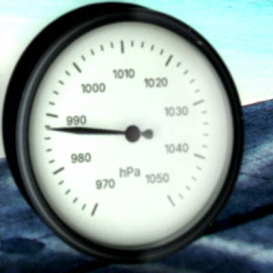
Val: 988
